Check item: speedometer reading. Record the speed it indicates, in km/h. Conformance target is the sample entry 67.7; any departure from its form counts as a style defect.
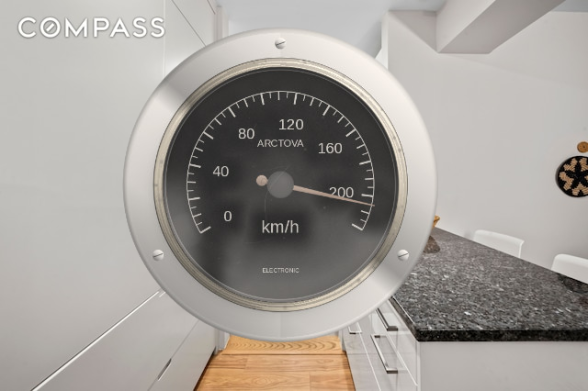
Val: 205
